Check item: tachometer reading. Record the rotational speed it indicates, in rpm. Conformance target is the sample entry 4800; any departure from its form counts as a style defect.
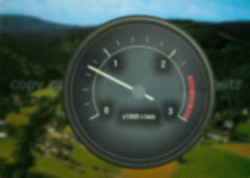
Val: 700
